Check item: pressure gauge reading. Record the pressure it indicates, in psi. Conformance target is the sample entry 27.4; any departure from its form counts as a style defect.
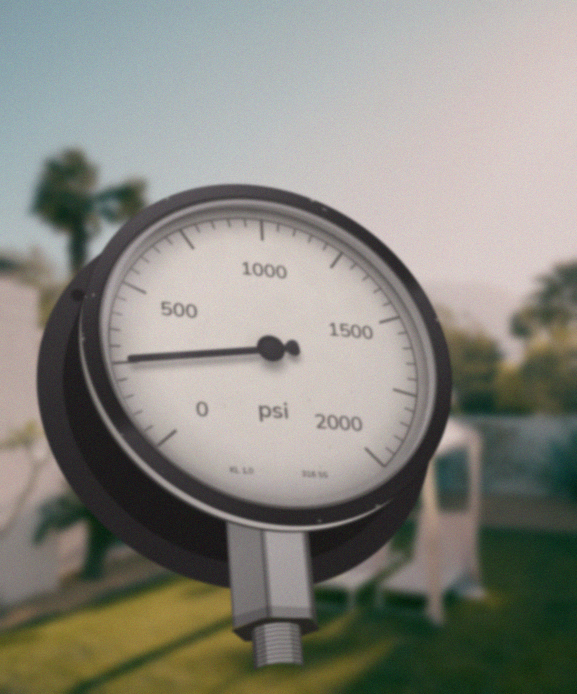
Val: 250
